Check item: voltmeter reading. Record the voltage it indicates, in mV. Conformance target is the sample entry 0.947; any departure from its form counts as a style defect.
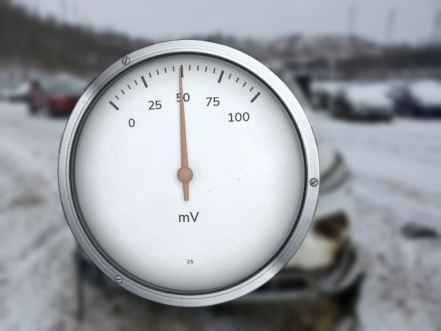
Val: 50
